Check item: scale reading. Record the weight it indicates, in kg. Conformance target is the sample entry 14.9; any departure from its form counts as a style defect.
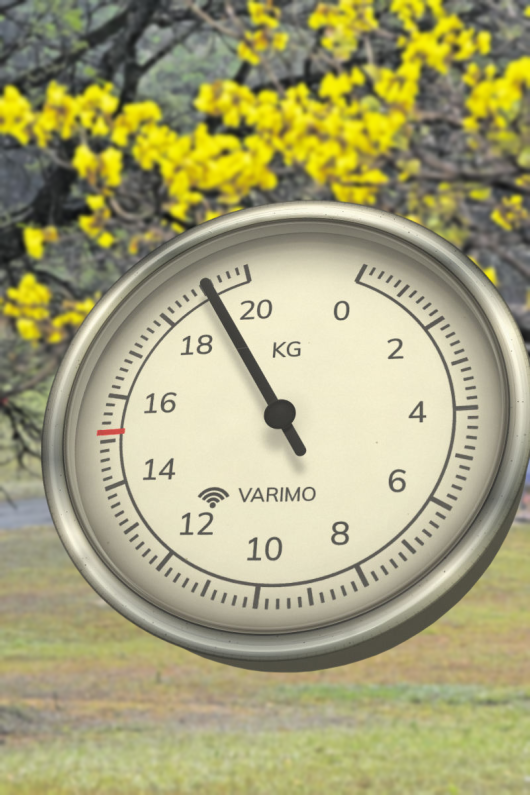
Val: 19.1
